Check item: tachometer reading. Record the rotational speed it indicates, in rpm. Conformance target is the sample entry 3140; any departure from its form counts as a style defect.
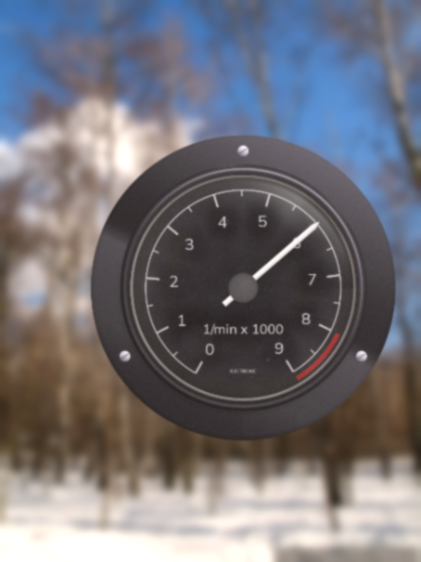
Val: 6000
